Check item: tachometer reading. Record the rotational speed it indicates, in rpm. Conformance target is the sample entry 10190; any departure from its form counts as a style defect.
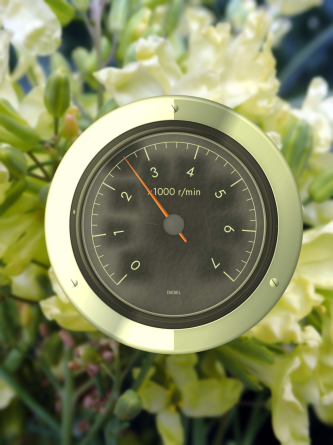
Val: 2600
